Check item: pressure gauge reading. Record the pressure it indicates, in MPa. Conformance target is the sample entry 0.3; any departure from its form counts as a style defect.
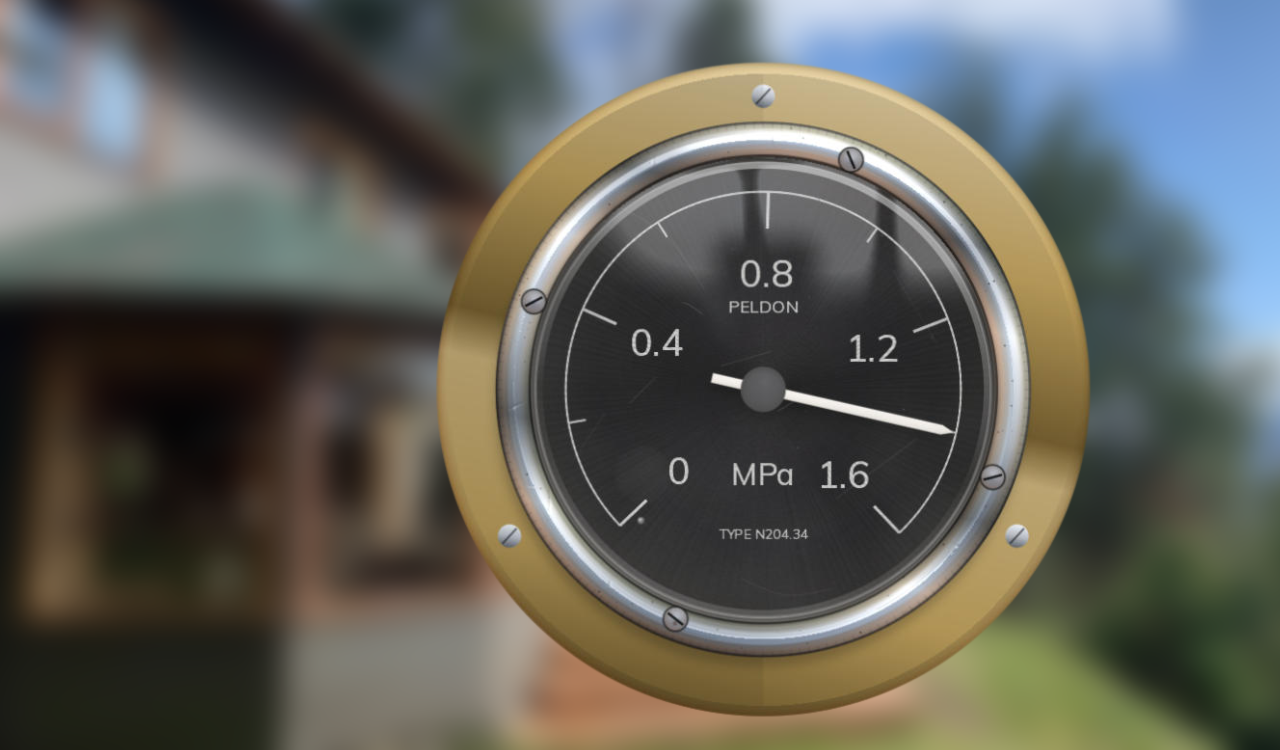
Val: 1.4
